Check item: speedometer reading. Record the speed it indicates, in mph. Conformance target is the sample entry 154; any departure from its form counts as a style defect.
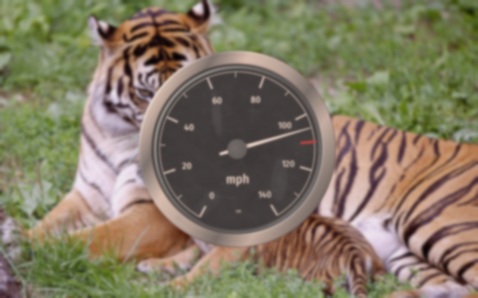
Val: 105
